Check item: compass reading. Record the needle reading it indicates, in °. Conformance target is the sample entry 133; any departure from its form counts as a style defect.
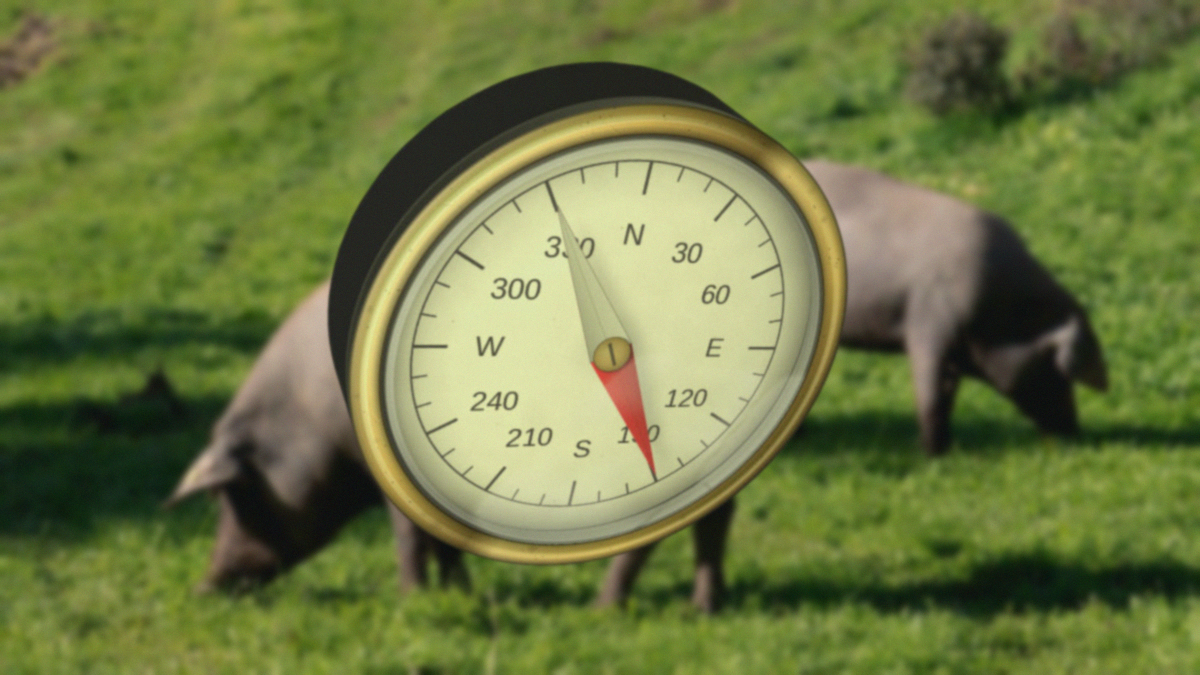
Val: 150
